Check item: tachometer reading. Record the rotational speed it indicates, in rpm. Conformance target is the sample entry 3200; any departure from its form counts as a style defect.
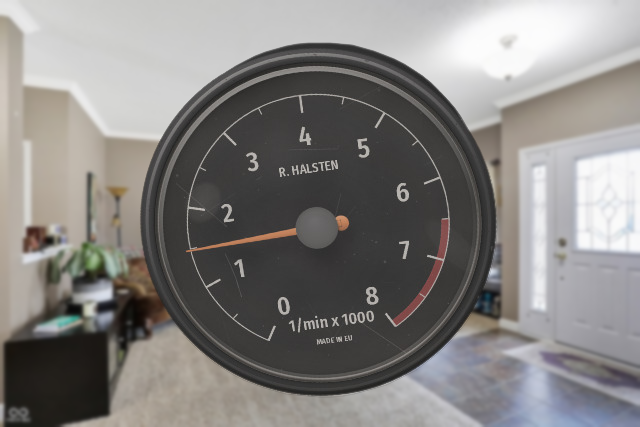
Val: 1500
